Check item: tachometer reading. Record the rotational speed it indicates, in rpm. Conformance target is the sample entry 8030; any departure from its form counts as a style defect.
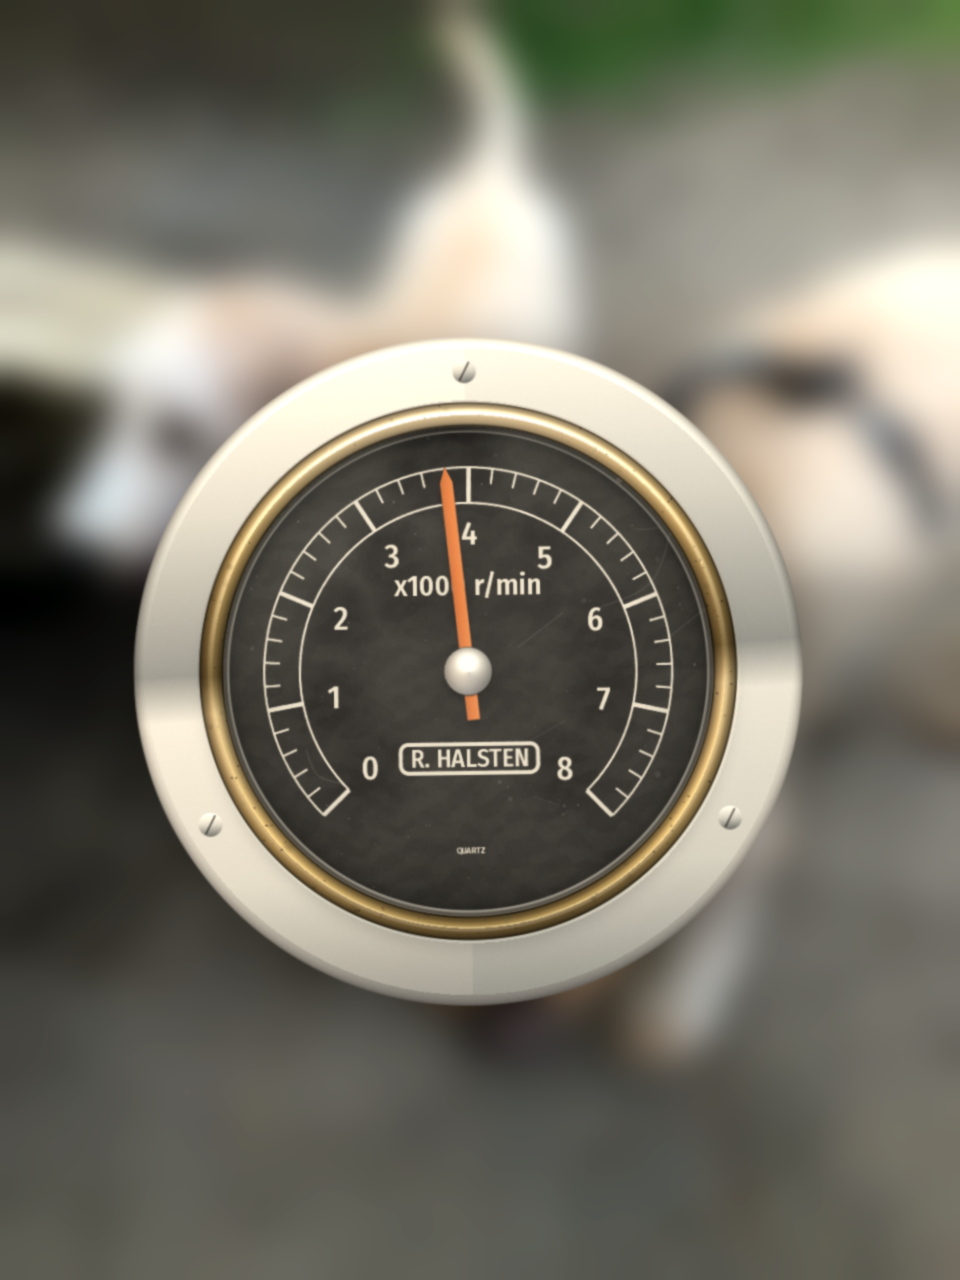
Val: 3800
